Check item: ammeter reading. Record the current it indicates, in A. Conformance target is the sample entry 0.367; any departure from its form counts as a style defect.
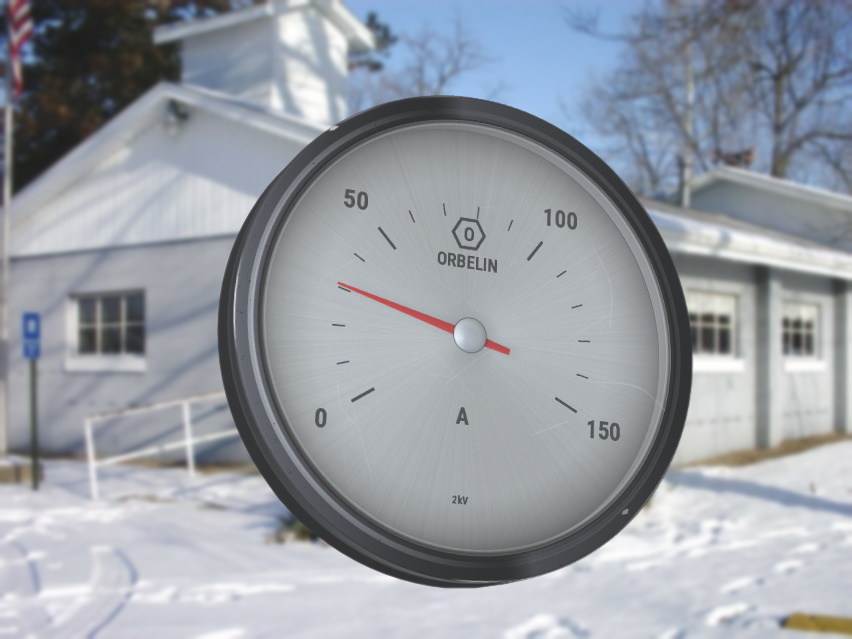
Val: 30
